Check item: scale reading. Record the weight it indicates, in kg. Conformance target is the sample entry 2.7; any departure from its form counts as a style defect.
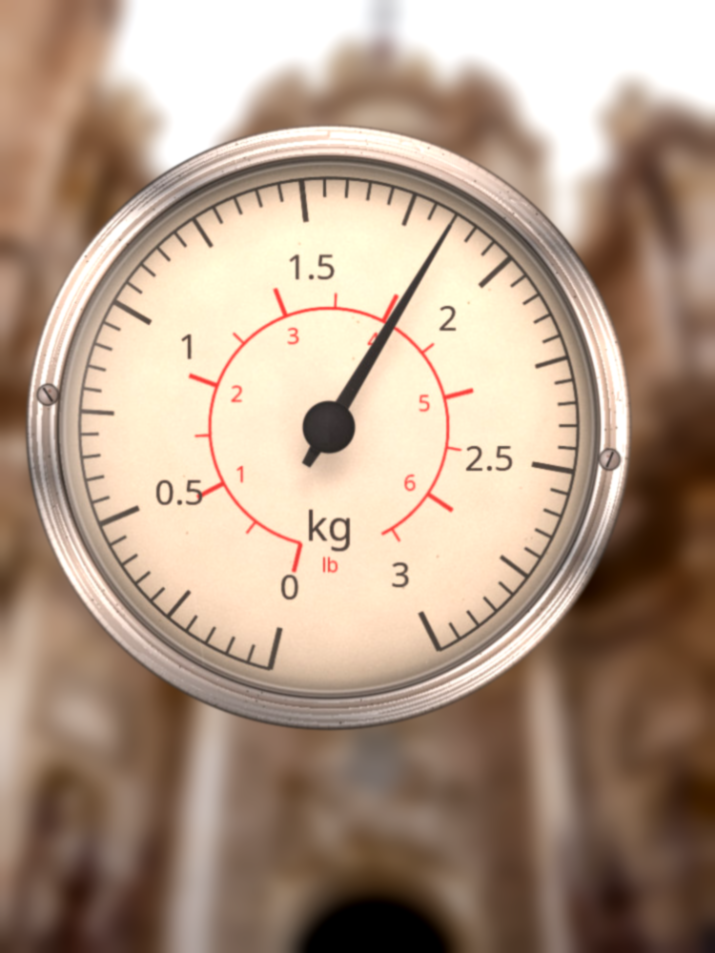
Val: 1.85
